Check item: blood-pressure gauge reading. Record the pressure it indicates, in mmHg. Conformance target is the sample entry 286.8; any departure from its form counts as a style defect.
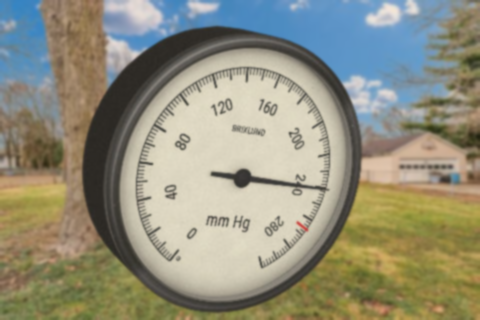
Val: 240
